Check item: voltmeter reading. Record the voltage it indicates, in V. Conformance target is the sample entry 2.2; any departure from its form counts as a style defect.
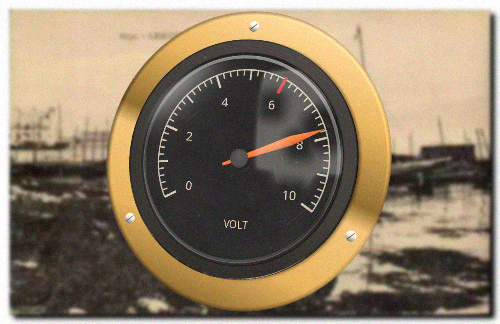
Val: 7.8
